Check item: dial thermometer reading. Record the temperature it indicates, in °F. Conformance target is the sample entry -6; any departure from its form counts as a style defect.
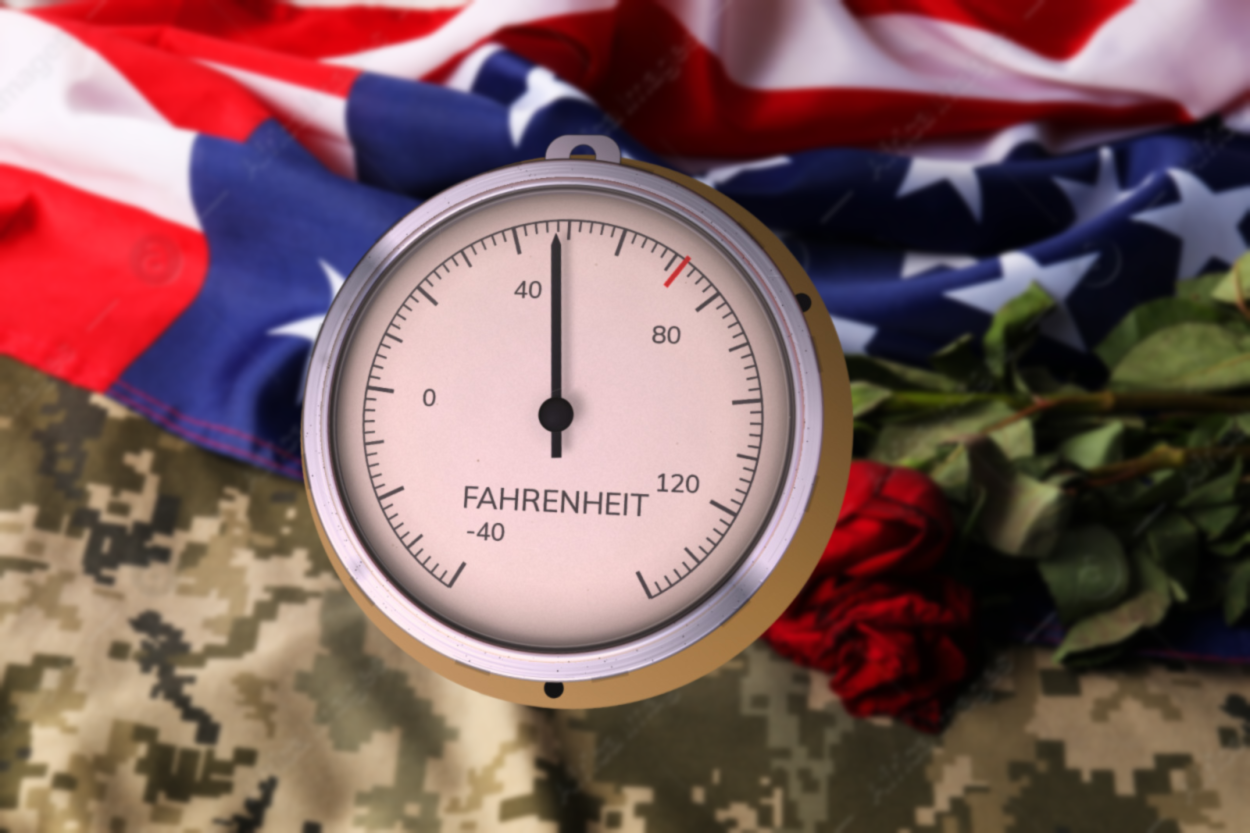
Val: 48
